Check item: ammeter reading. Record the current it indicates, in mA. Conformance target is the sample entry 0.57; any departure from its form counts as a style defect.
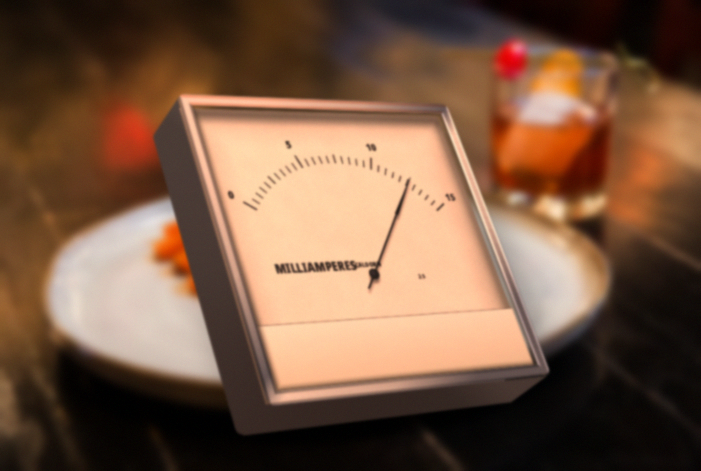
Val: 12.5
